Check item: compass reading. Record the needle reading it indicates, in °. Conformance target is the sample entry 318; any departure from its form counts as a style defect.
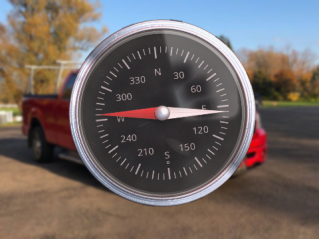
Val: 275
